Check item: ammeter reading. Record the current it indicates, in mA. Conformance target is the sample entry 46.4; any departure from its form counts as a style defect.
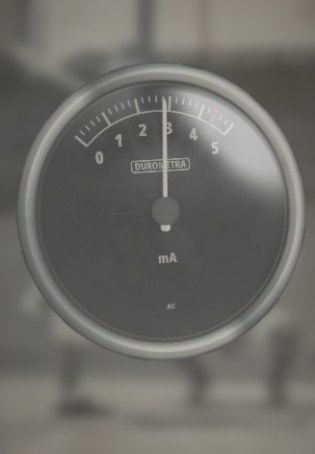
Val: 2.8
